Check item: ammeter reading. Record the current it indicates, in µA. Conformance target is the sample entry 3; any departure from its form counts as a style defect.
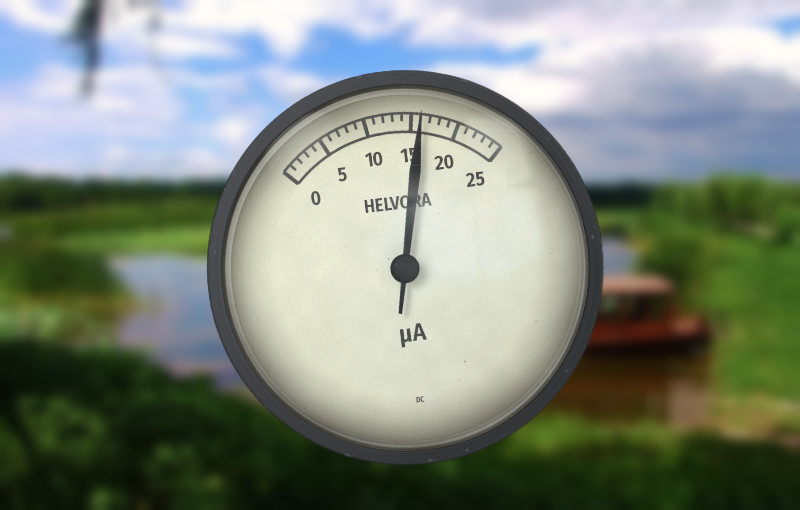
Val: 16
